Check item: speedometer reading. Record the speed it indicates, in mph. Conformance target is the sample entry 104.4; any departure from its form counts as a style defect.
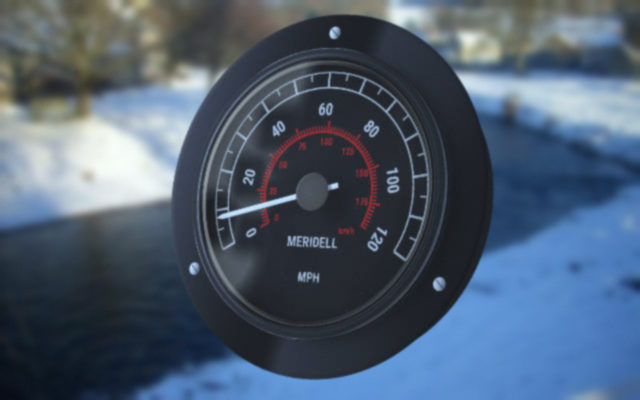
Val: 7.5
